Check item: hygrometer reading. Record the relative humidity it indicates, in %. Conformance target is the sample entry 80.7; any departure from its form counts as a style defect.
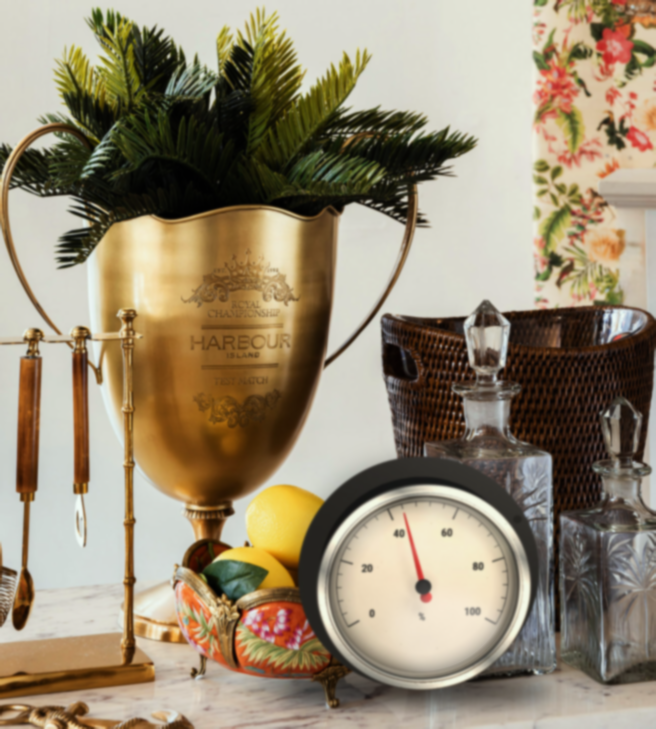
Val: 44
